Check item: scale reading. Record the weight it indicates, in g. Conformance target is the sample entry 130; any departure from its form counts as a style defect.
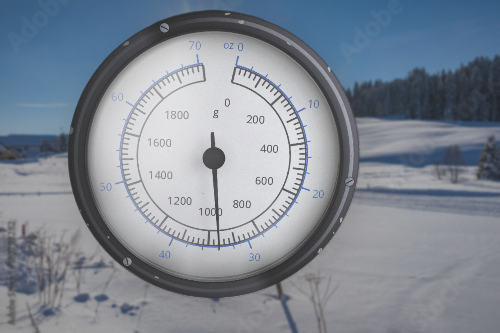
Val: 960
